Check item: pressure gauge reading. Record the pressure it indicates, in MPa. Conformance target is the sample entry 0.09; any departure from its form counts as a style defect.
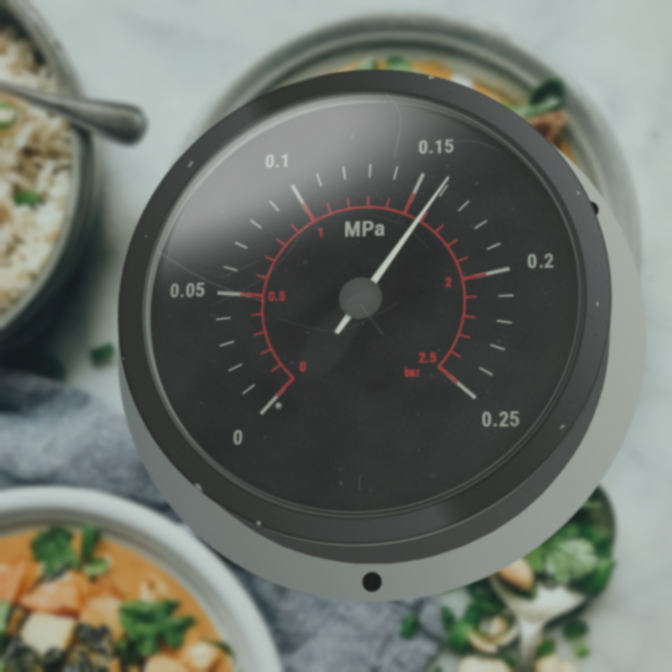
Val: 0.16
